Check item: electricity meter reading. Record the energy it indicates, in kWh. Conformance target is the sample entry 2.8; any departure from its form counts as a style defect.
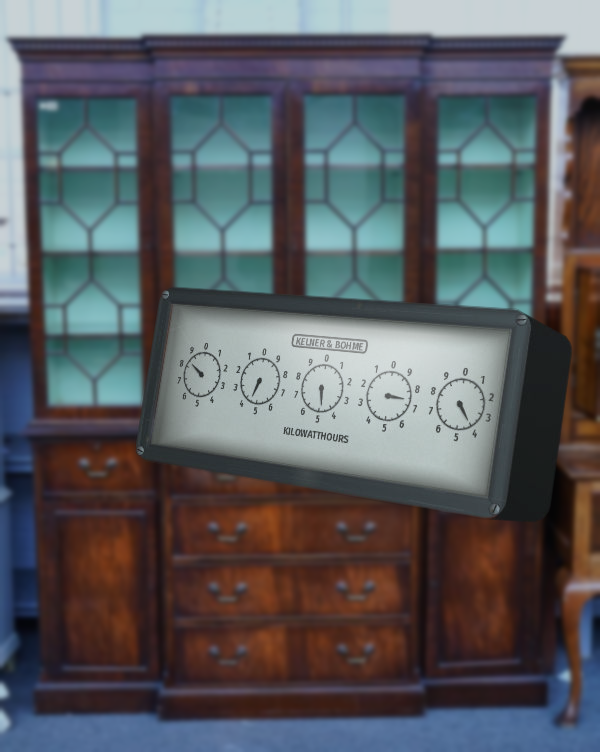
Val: 84474
